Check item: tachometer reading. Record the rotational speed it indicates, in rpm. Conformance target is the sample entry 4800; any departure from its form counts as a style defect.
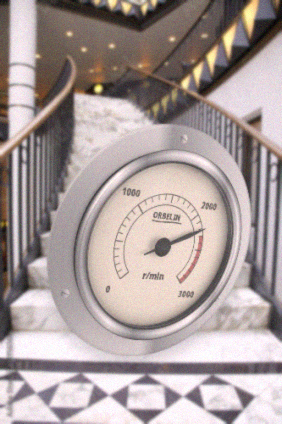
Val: 2200
